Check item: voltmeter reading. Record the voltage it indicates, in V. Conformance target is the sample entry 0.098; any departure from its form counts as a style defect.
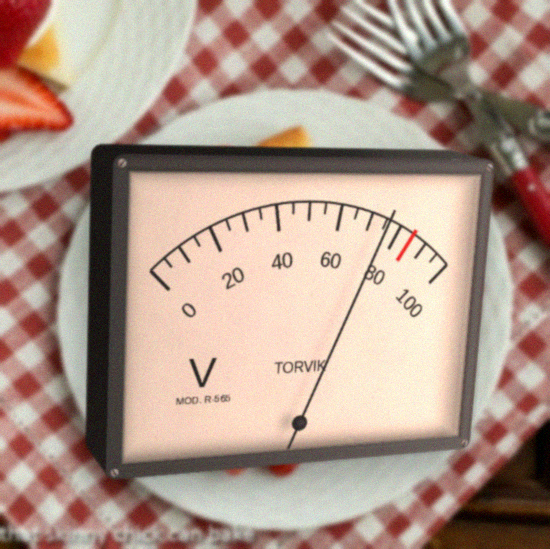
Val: 75
